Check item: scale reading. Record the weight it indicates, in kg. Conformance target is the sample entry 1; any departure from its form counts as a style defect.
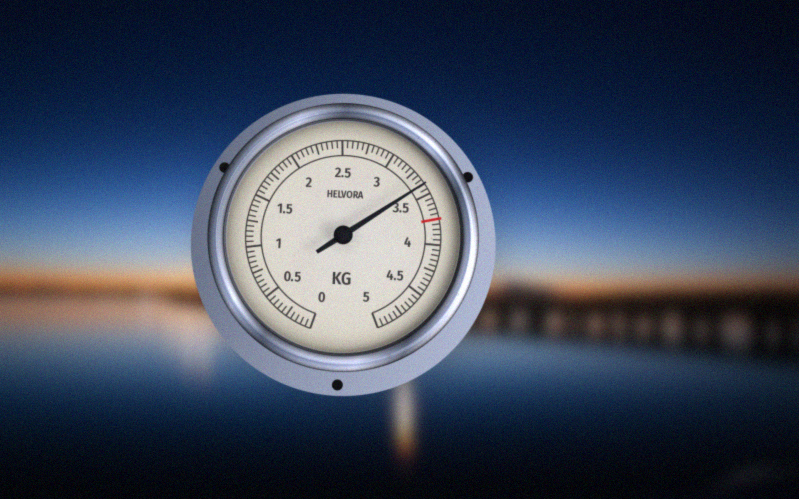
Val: 3.4
